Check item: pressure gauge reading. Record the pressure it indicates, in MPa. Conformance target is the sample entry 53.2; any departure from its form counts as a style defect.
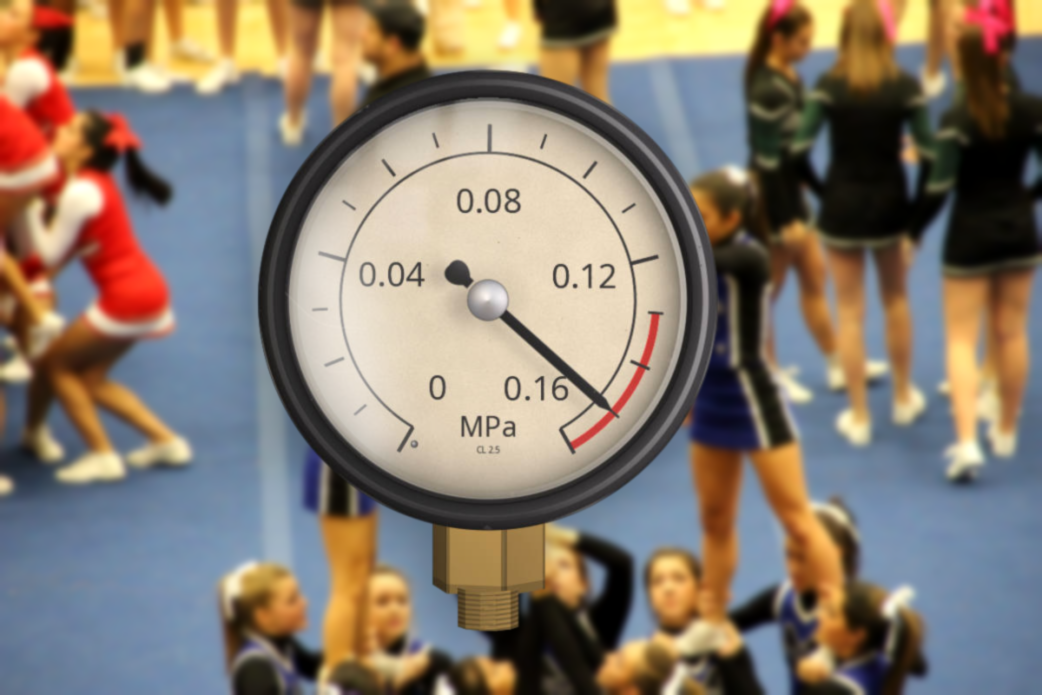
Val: 0.15
